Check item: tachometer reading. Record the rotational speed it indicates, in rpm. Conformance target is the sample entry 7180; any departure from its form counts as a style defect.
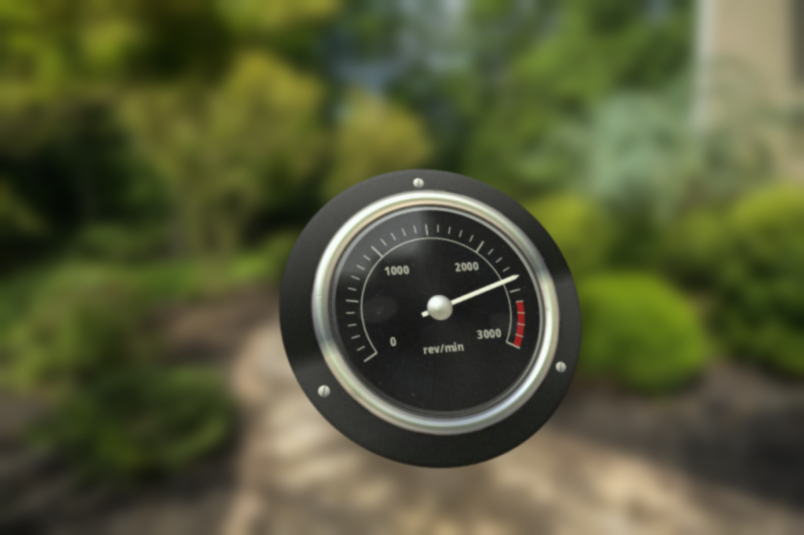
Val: 2400
